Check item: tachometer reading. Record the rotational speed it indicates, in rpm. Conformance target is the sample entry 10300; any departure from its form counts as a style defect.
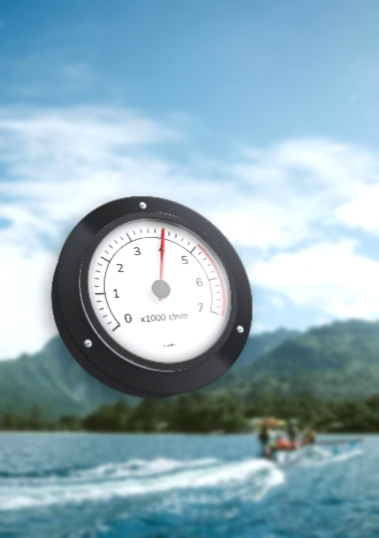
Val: 4000
